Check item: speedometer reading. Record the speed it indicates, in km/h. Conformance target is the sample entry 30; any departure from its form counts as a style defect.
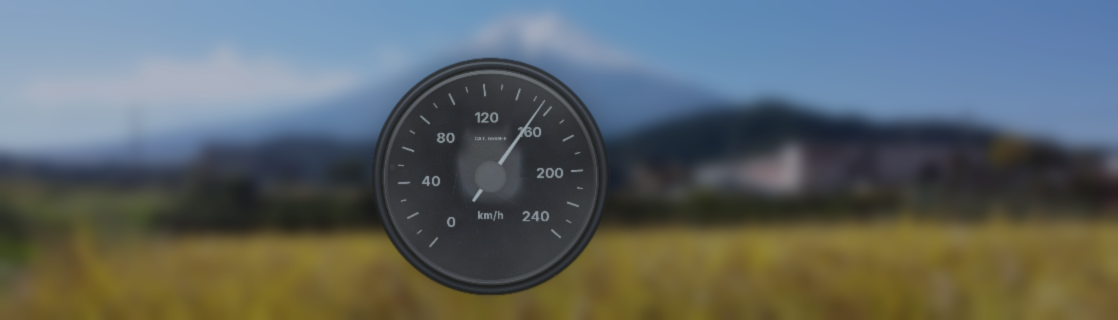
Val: 155
